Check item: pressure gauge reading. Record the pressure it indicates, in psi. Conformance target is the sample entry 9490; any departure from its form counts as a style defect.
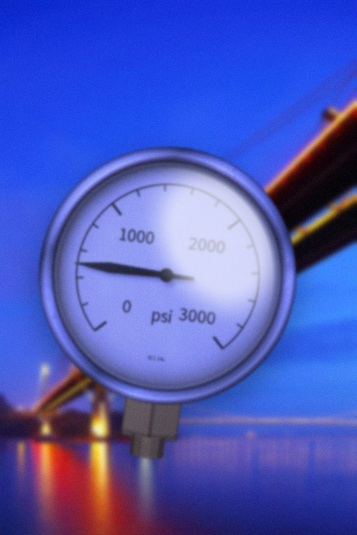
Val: 500
